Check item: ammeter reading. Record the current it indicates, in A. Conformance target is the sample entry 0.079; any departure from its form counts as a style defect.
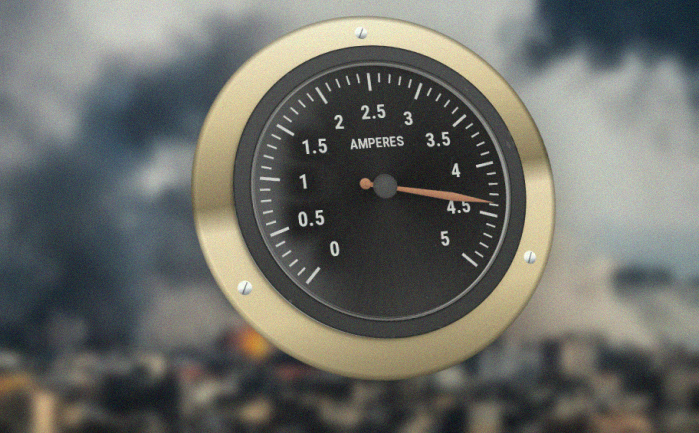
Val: 4.4
